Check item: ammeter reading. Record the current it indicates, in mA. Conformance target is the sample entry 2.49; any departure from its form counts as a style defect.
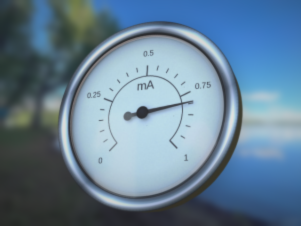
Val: 0.8
